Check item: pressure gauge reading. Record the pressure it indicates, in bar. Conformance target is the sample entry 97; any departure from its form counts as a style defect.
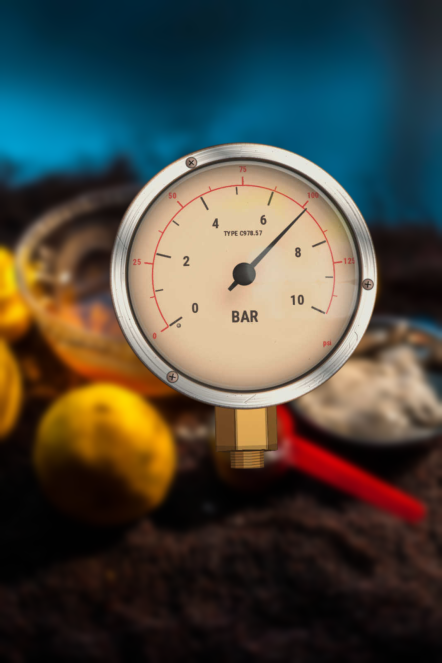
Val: 7
